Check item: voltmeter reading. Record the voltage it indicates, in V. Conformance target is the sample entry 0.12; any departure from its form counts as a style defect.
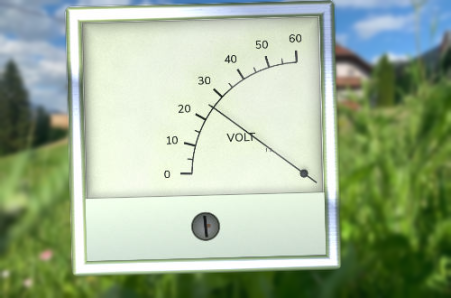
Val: 25
